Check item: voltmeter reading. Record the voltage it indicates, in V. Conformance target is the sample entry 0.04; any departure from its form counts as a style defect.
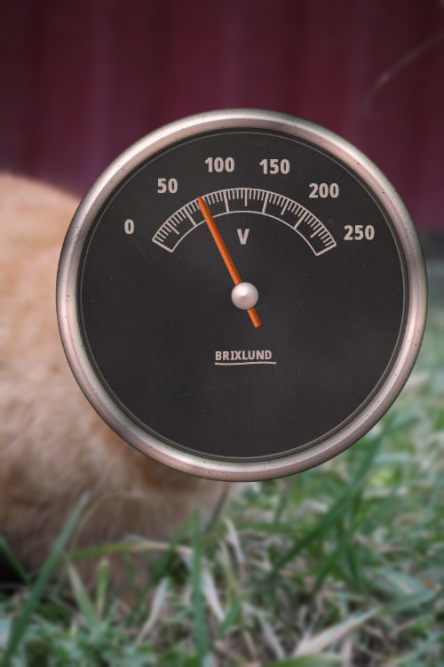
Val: 70
